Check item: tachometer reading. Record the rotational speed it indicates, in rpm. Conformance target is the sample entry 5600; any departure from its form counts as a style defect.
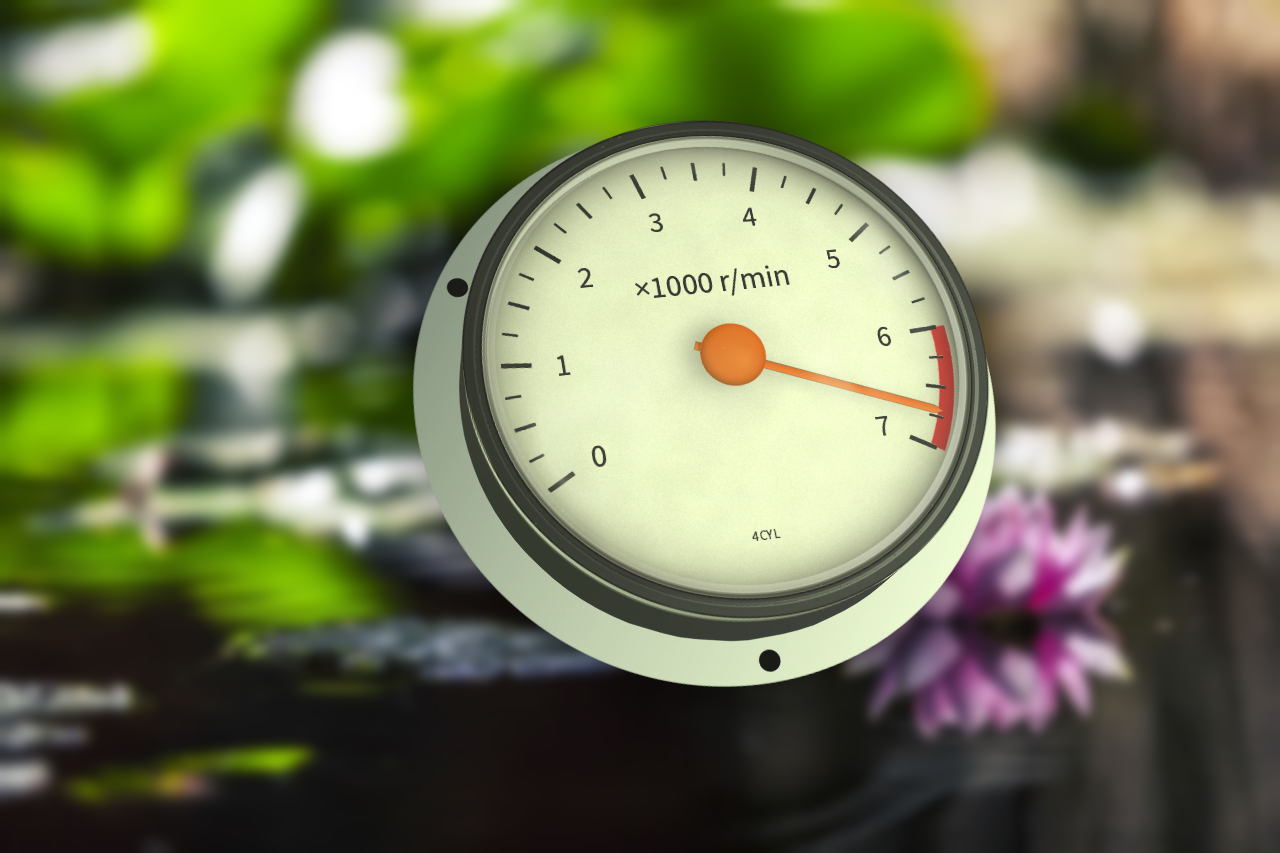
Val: 6750
